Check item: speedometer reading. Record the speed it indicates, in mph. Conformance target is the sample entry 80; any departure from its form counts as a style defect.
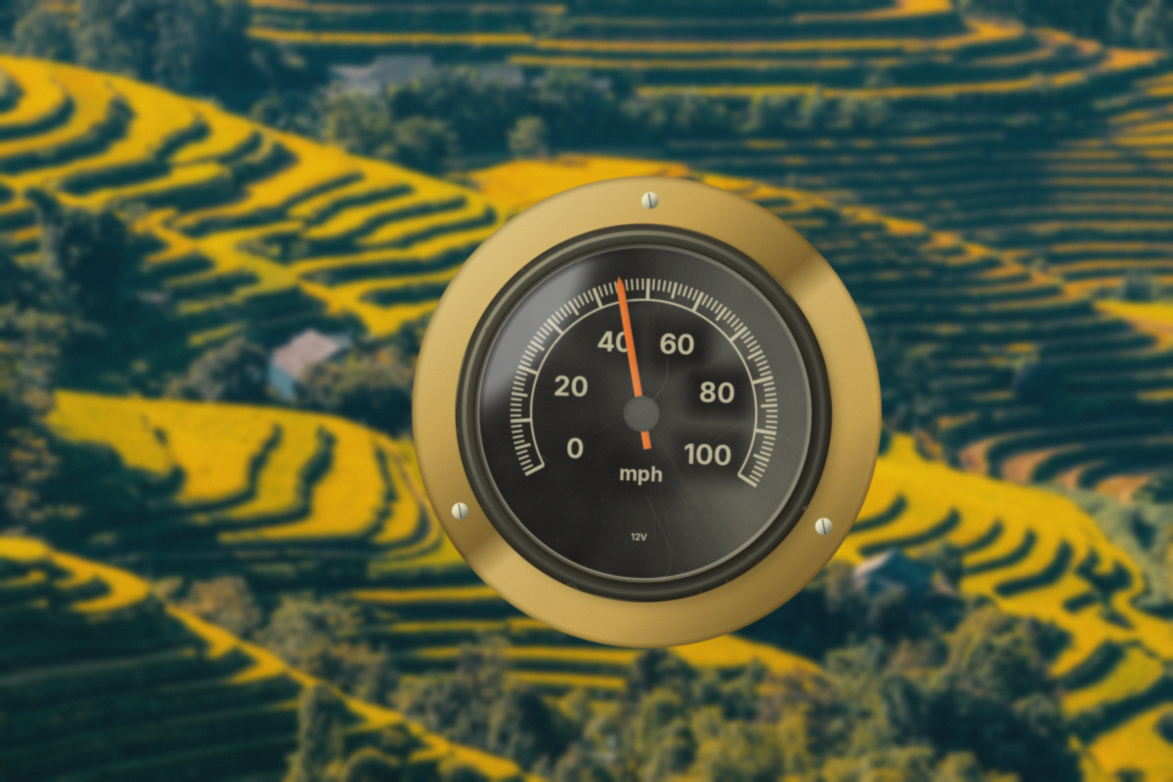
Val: 45
